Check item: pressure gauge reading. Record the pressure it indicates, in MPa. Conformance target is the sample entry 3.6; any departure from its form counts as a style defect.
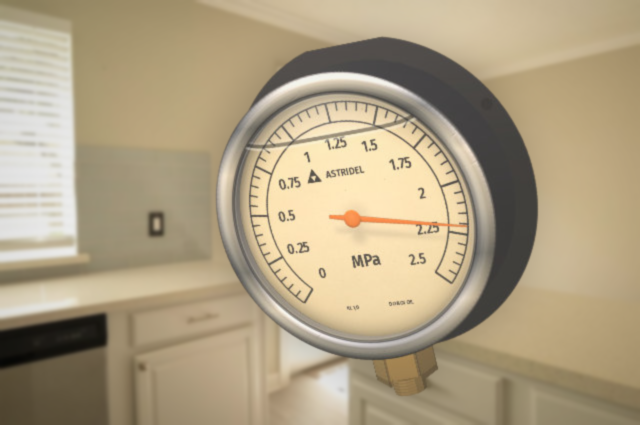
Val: 2.2
